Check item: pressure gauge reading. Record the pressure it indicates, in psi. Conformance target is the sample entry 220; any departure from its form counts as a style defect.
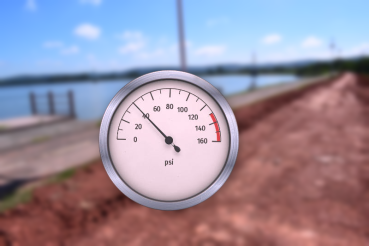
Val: 40
